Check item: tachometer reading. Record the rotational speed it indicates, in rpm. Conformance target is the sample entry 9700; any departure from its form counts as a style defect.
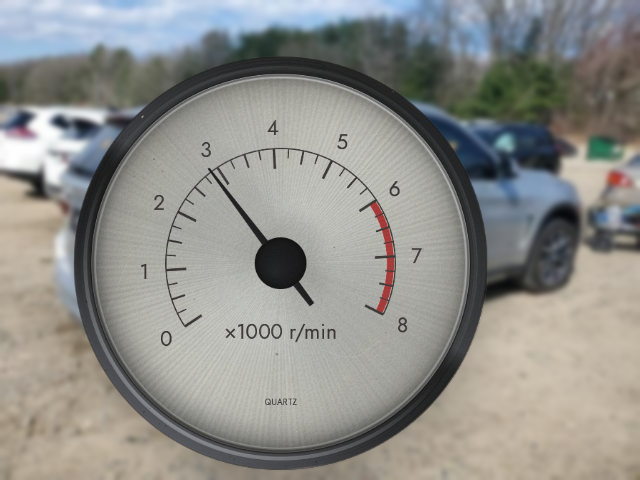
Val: 2875
